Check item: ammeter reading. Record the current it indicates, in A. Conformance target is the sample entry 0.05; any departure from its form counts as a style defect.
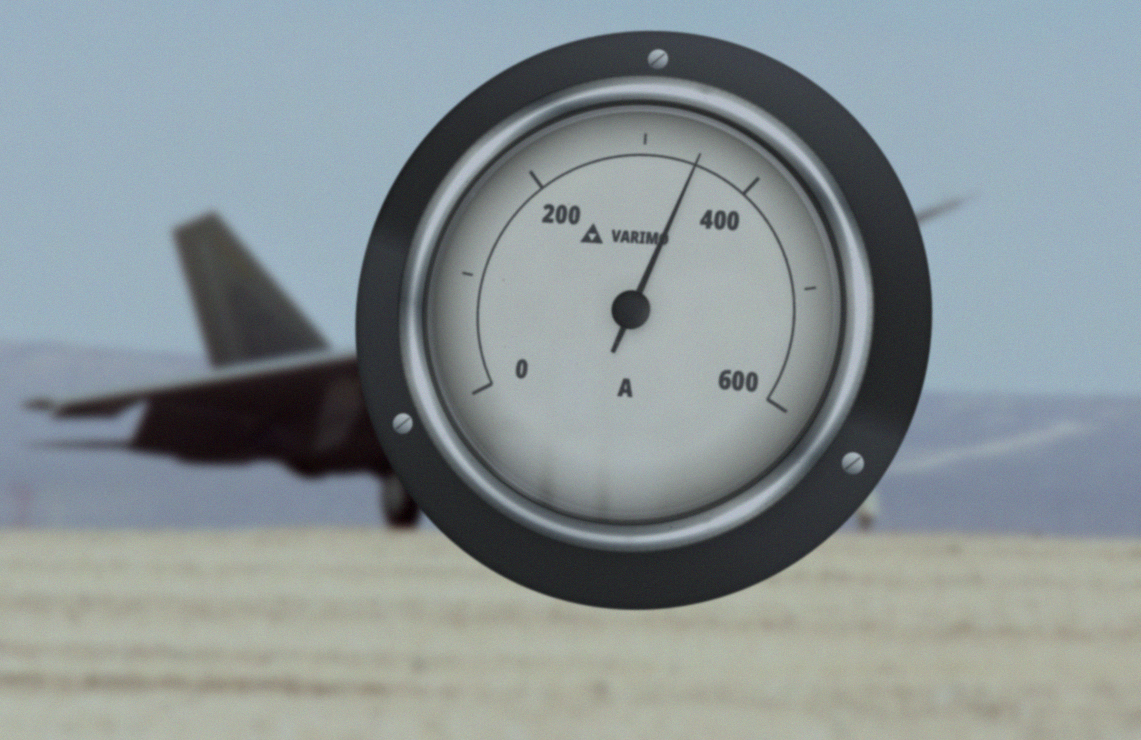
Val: 350
